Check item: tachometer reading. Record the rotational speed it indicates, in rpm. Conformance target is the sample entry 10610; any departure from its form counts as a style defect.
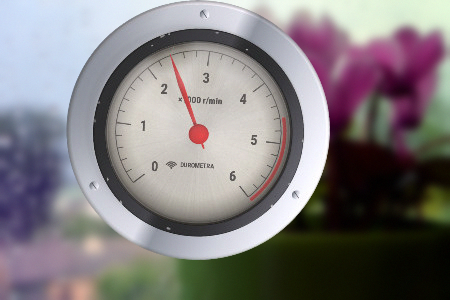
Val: 2400
